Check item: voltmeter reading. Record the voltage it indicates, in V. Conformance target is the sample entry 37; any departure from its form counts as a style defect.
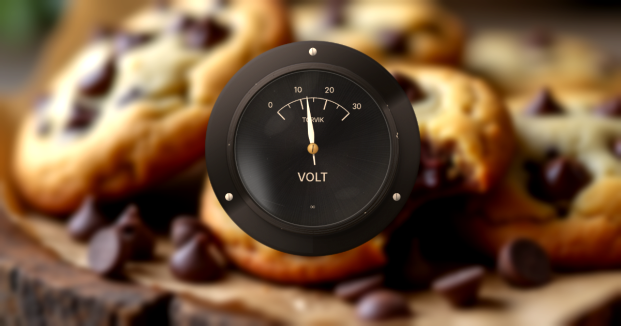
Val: 12.5
